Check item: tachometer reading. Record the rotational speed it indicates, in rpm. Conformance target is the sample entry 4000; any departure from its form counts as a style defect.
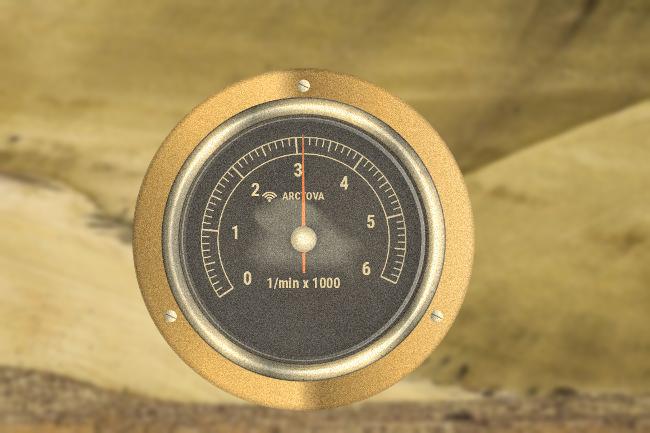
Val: 3100
